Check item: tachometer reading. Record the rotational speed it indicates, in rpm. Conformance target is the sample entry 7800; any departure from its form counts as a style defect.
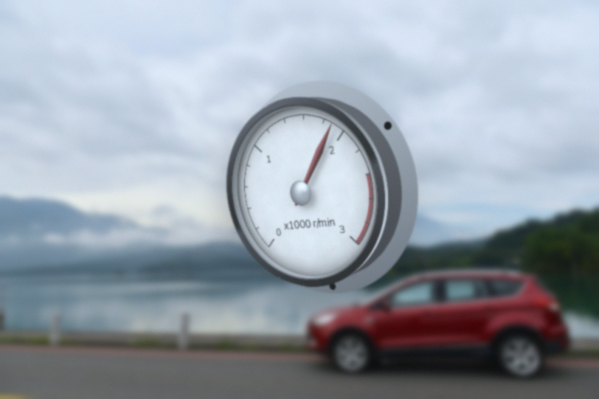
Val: 1900
